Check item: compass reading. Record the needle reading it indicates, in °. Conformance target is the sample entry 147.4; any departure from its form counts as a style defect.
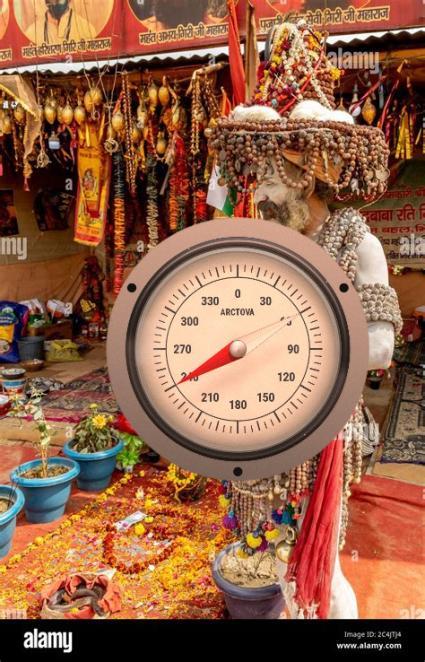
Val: 240
